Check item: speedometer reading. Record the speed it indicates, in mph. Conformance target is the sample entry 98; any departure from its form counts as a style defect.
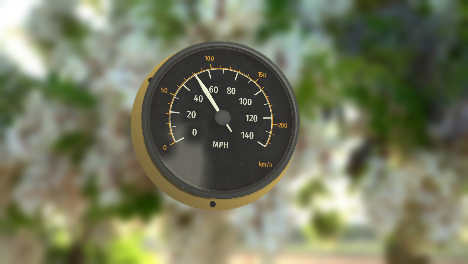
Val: 50
